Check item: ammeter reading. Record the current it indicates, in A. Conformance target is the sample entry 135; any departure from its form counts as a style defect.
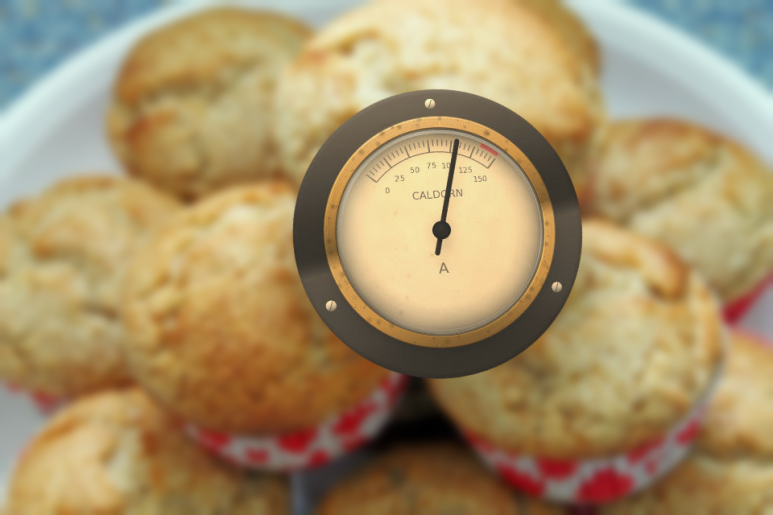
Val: 105
